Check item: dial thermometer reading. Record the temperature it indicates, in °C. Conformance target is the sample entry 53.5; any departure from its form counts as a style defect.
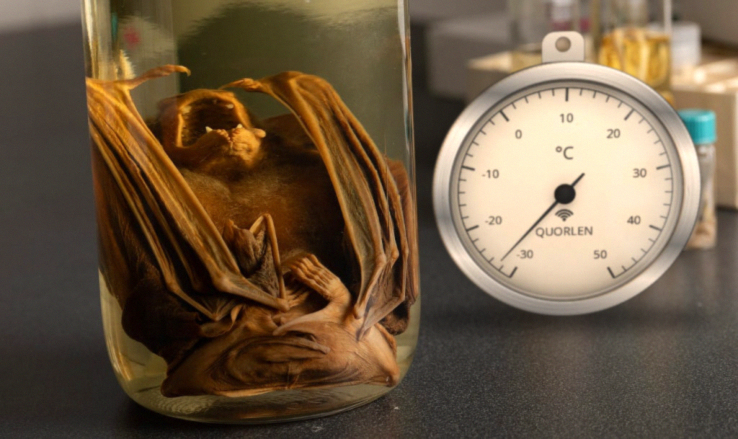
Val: -27
